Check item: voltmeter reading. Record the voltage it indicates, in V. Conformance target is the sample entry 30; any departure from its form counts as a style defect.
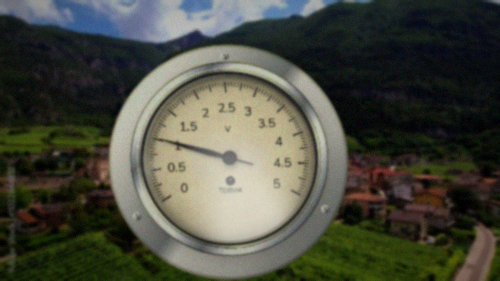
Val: 1
